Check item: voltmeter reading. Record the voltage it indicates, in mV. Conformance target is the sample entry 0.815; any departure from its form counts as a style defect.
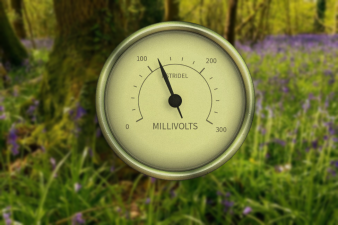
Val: 120
